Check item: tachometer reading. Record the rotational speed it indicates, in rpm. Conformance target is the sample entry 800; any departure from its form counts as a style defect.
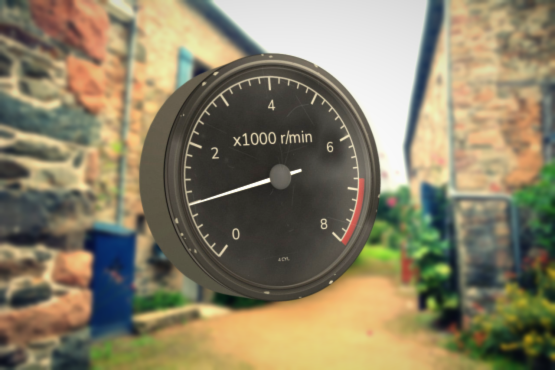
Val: 1000
